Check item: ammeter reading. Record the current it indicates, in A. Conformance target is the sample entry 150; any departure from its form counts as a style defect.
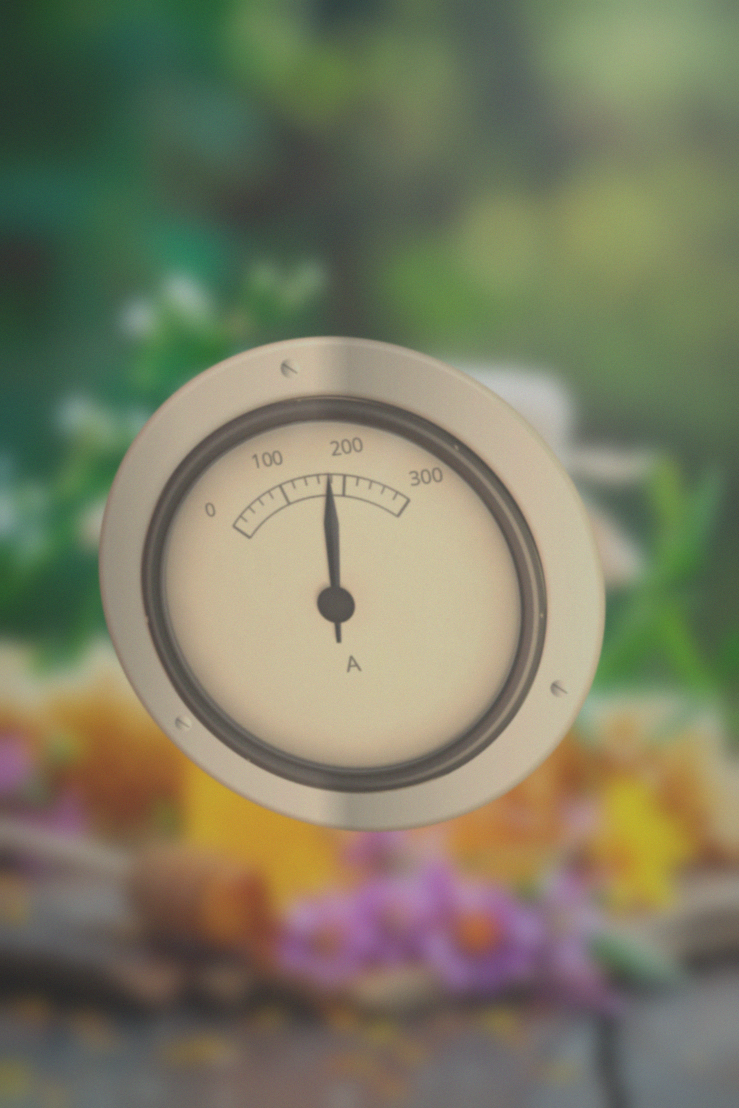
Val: 180
